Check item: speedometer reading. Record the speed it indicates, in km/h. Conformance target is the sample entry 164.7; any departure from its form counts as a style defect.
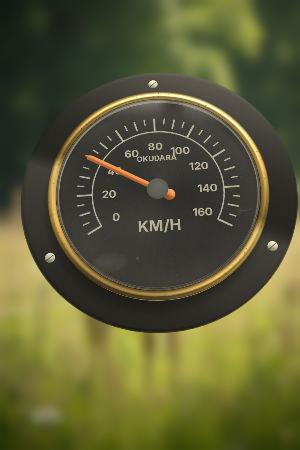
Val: 40
